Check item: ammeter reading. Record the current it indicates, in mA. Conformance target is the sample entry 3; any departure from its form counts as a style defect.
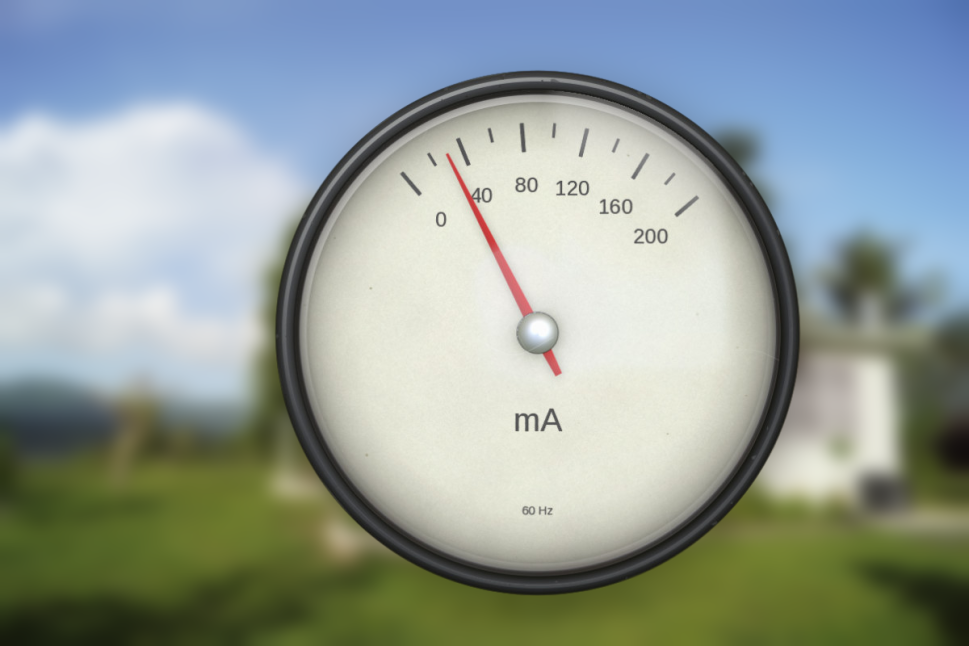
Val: 30
